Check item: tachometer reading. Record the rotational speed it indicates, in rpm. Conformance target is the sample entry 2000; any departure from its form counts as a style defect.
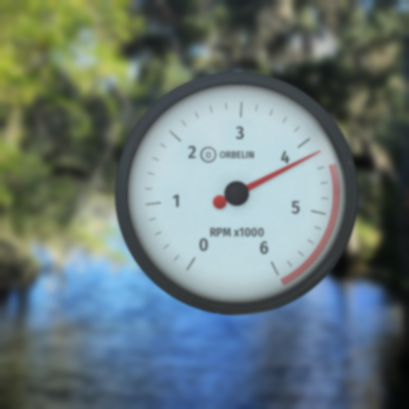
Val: 4200
